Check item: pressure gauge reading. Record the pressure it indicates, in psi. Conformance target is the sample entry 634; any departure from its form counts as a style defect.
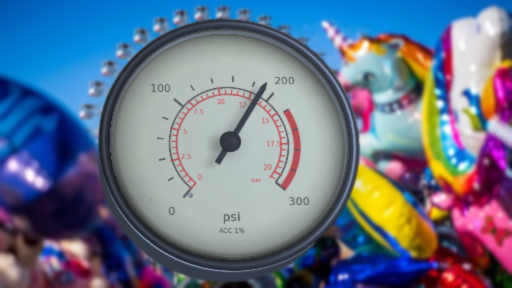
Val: 190
